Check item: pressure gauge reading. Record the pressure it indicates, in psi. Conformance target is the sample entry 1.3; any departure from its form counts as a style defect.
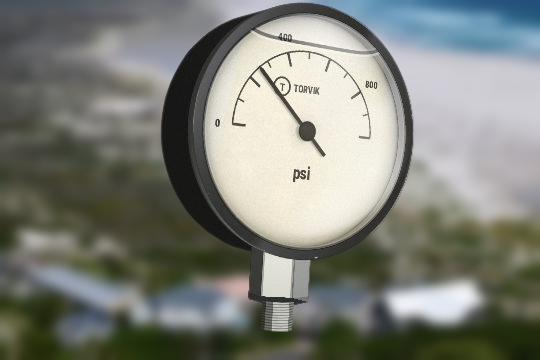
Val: 250
